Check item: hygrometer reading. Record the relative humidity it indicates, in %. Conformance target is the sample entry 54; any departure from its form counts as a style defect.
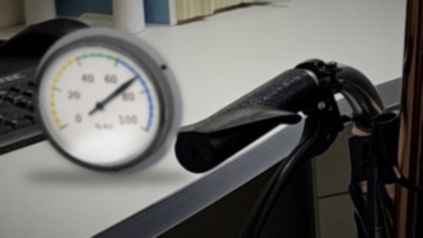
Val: 72
